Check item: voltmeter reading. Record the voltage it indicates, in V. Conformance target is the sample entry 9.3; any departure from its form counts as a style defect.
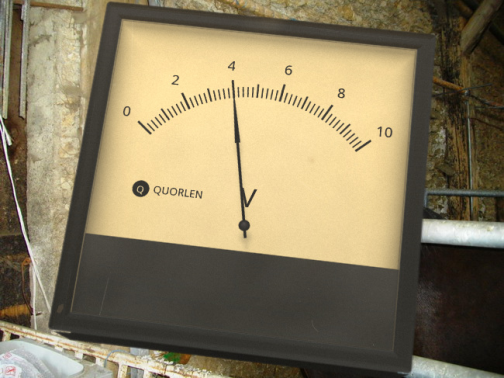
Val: 4
